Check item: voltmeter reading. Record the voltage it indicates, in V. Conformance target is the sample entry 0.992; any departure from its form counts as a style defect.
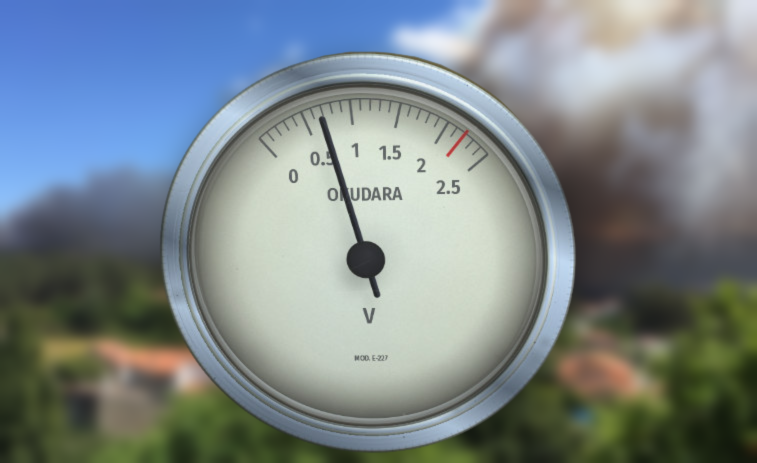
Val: 0.7
